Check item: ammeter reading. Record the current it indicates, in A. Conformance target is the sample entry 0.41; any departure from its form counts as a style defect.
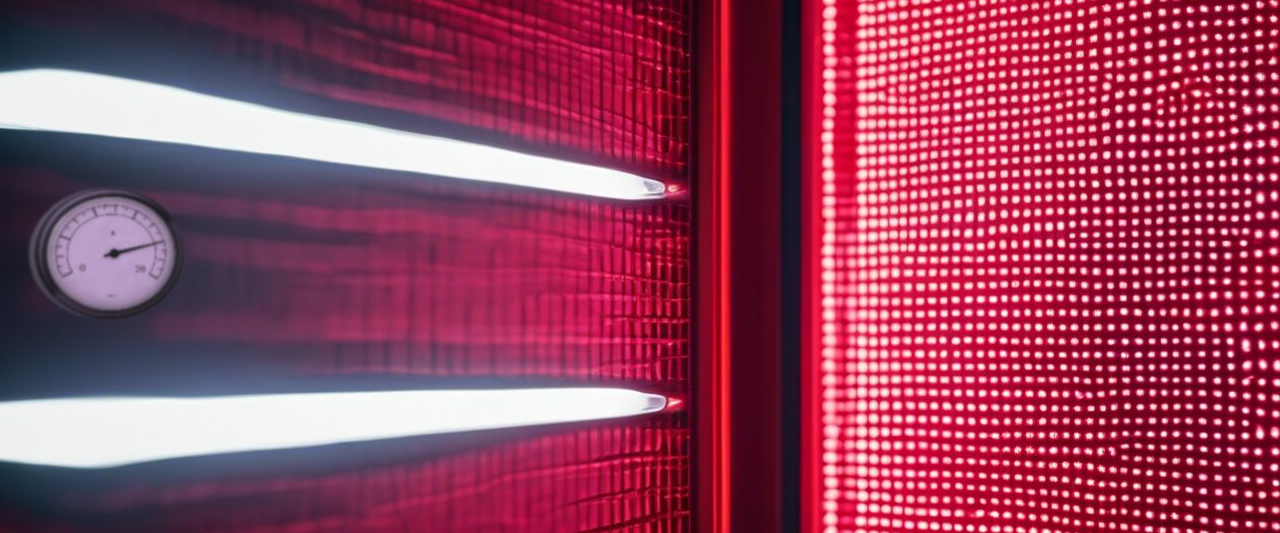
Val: 16
